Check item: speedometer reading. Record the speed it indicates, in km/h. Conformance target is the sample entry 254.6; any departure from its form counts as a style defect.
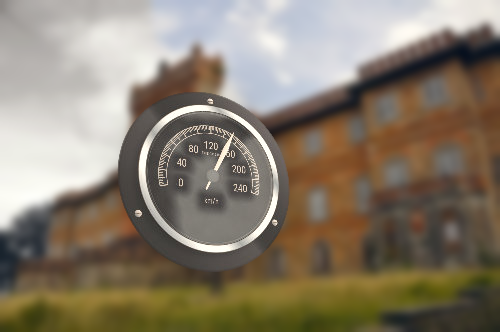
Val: 150
